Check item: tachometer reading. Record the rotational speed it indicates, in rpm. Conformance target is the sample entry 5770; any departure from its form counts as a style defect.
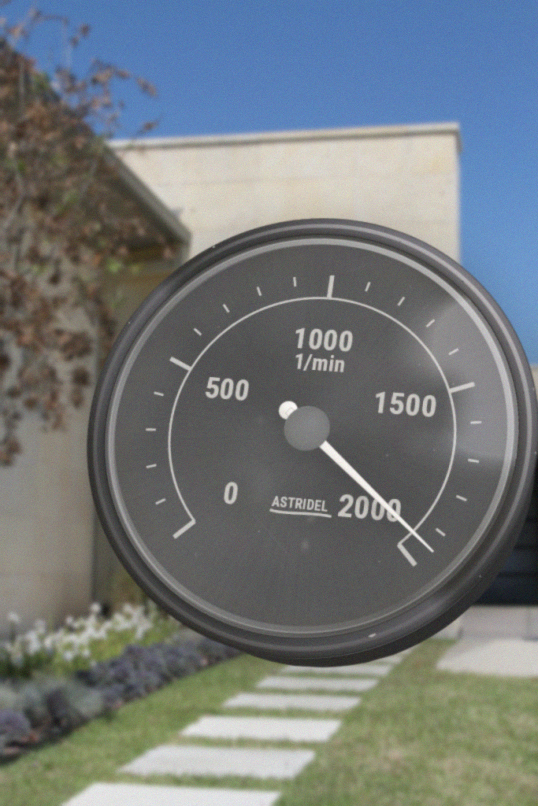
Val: 1950
